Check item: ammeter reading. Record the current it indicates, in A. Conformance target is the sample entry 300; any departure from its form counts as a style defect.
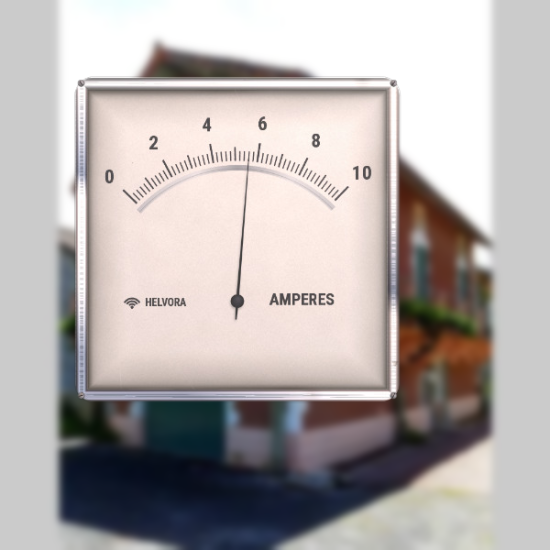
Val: 5.6
